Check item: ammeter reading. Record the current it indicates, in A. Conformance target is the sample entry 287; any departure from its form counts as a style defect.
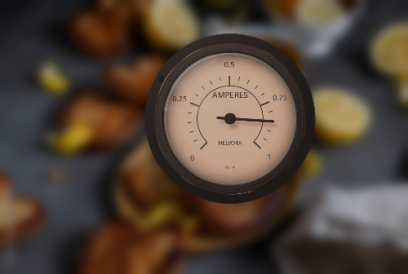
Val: 0.85
